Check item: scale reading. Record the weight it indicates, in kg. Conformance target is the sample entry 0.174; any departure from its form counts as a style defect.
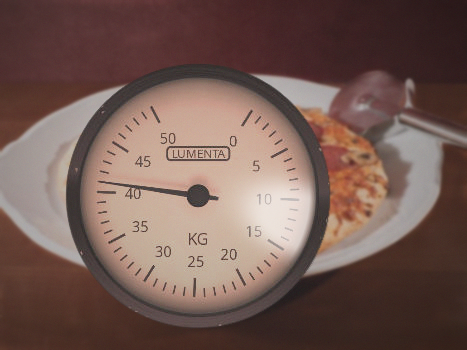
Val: 41
